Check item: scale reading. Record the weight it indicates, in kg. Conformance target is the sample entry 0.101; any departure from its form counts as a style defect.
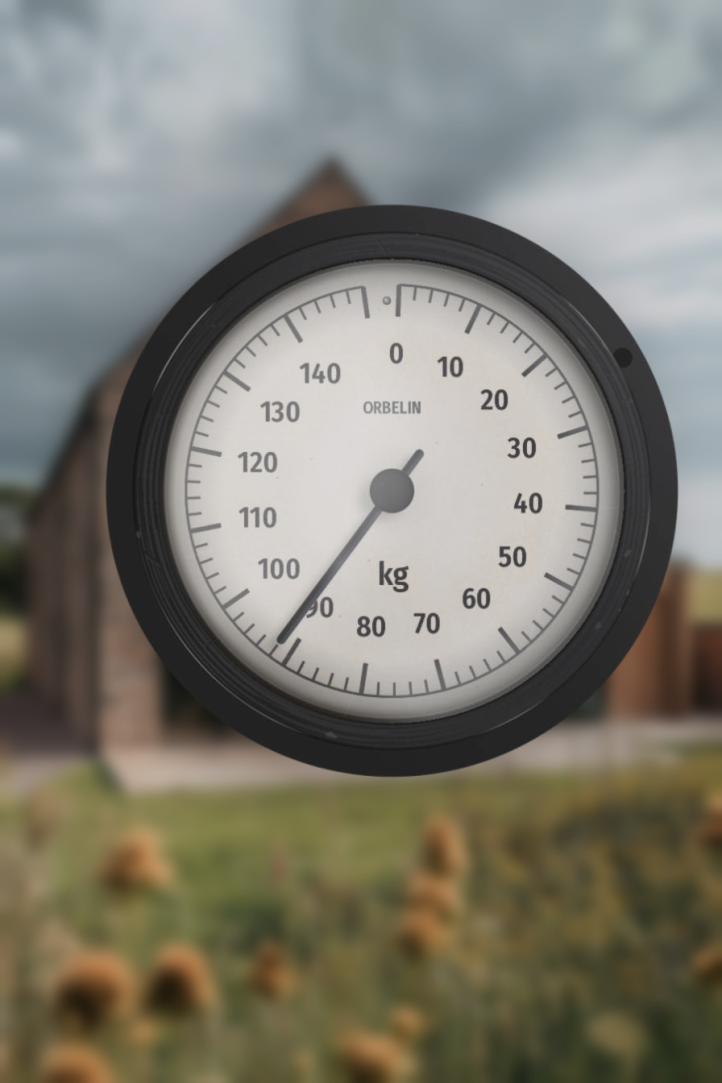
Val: 92
